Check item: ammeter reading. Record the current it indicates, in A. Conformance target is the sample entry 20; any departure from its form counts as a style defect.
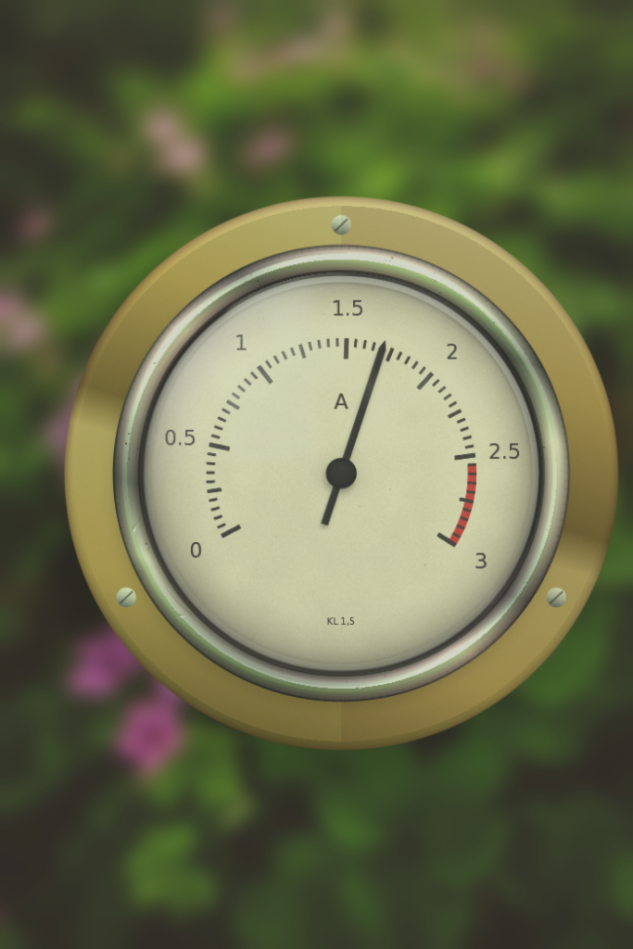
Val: 1.7
